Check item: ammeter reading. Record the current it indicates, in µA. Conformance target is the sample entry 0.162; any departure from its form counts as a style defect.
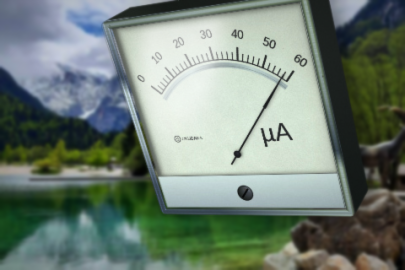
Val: 58
